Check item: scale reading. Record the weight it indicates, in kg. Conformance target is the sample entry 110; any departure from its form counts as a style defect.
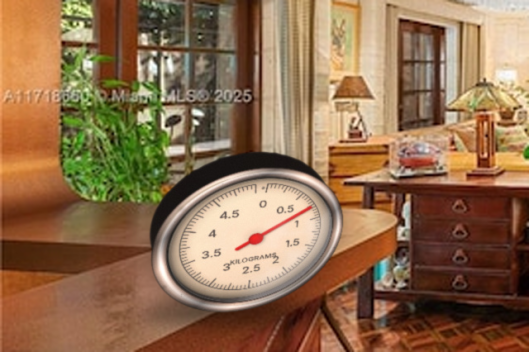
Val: 0.75
